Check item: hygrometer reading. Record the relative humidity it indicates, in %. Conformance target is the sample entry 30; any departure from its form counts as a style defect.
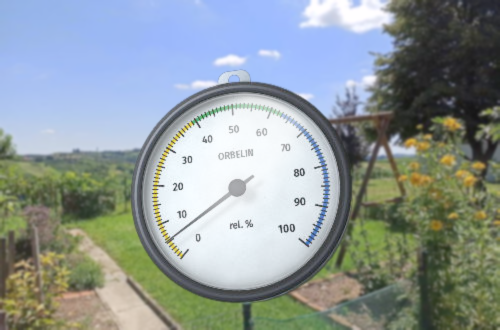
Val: 5
